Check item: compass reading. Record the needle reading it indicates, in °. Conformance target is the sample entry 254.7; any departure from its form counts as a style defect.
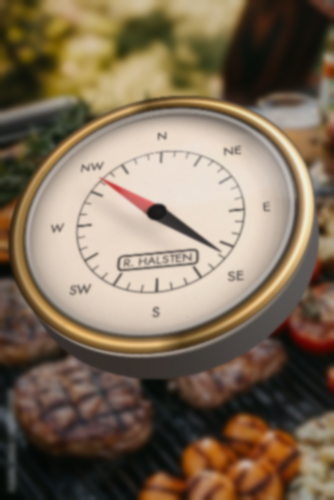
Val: 310
